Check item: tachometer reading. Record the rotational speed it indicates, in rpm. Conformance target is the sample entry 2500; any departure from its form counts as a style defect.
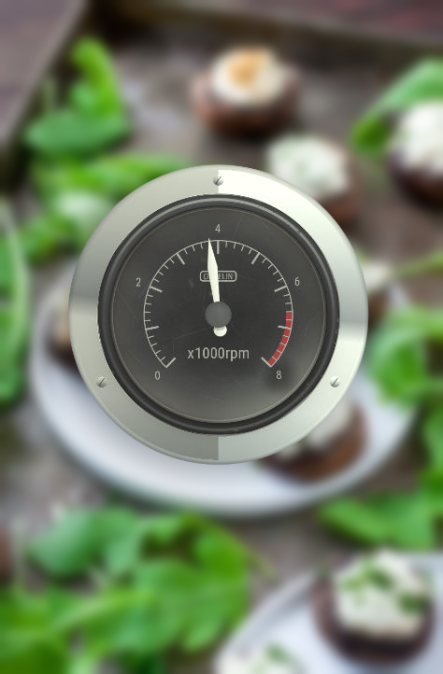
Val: 3800
